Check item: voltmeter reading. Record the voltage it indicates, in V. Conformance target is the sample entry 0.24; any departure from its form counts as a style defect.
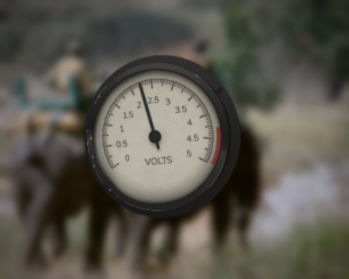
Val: 2.25
